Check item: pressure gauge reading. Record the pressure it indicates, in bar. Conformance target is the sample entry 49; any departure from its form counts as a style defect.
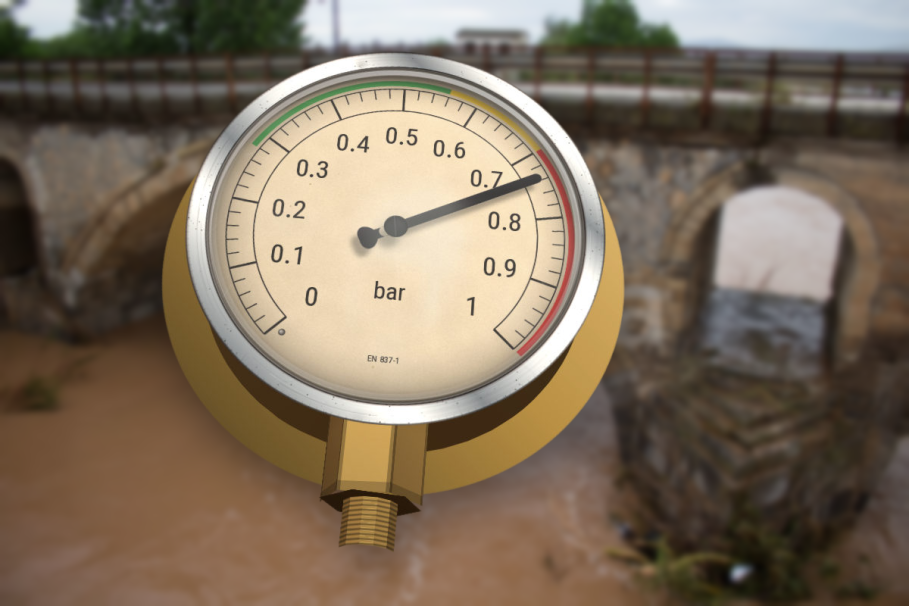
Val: 0.74
